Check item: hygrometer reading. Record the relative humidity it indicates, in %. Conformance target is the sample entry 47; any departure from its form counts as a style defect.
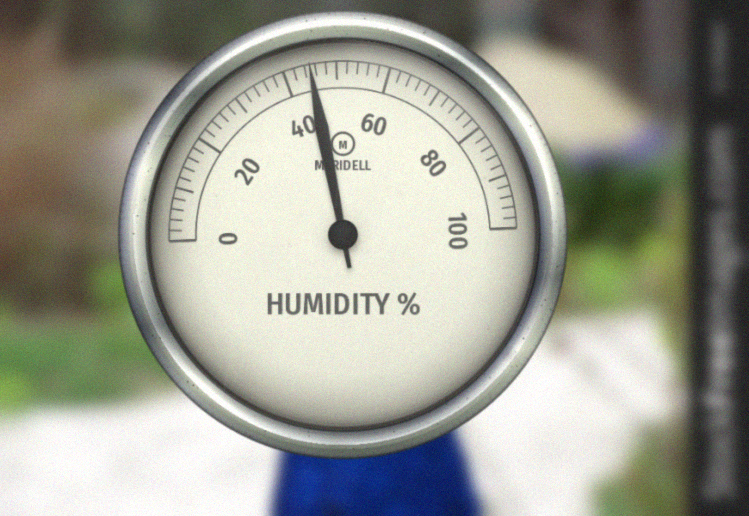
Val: 45
